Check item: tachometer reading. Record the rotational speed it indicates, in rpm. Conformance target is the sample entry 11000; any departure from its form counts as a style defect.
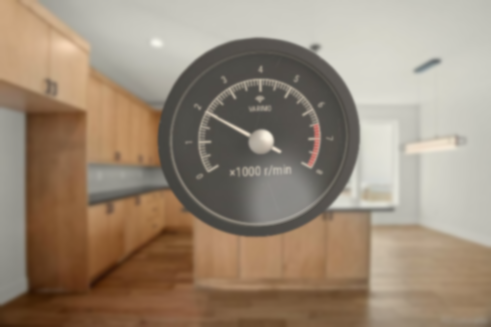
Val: 2000
